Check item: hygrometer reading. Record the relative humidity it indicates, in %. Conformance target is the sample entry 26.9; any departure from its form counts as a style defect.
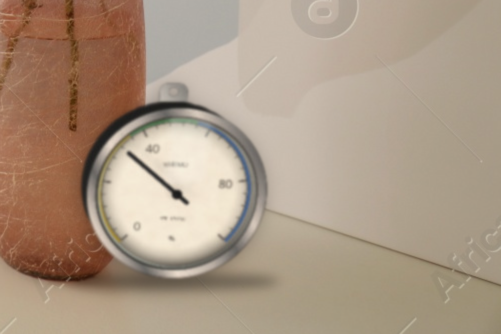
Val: 32
